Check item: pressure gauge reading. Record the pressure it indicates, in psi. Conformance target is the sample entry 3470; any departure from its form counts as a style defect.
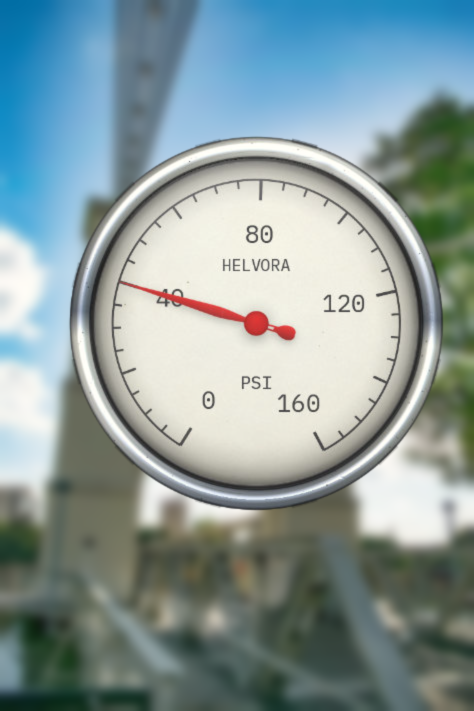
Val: 40
